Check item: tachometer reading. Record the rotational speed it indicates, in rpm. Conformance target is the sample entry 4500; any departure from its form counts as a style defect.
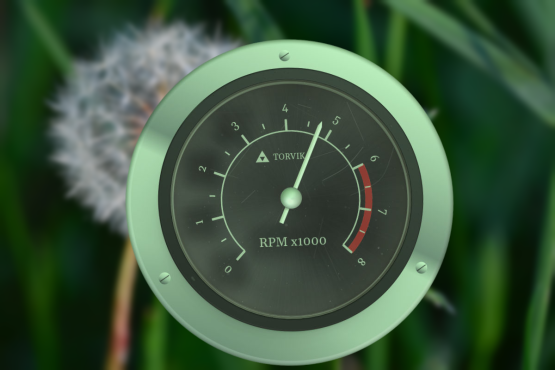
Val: 4750
